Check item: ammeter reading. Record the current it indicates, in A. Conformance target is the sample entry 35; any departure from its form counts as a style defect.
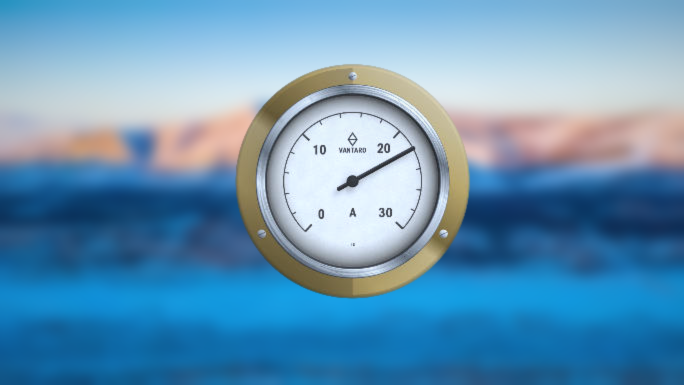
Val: 22
